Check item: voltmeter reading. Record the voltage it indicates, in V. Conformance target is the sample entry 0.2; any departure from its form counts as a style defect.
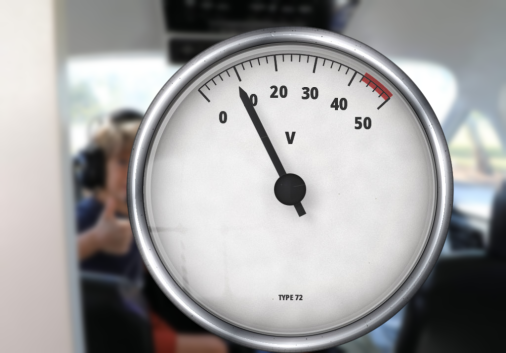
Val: 9
